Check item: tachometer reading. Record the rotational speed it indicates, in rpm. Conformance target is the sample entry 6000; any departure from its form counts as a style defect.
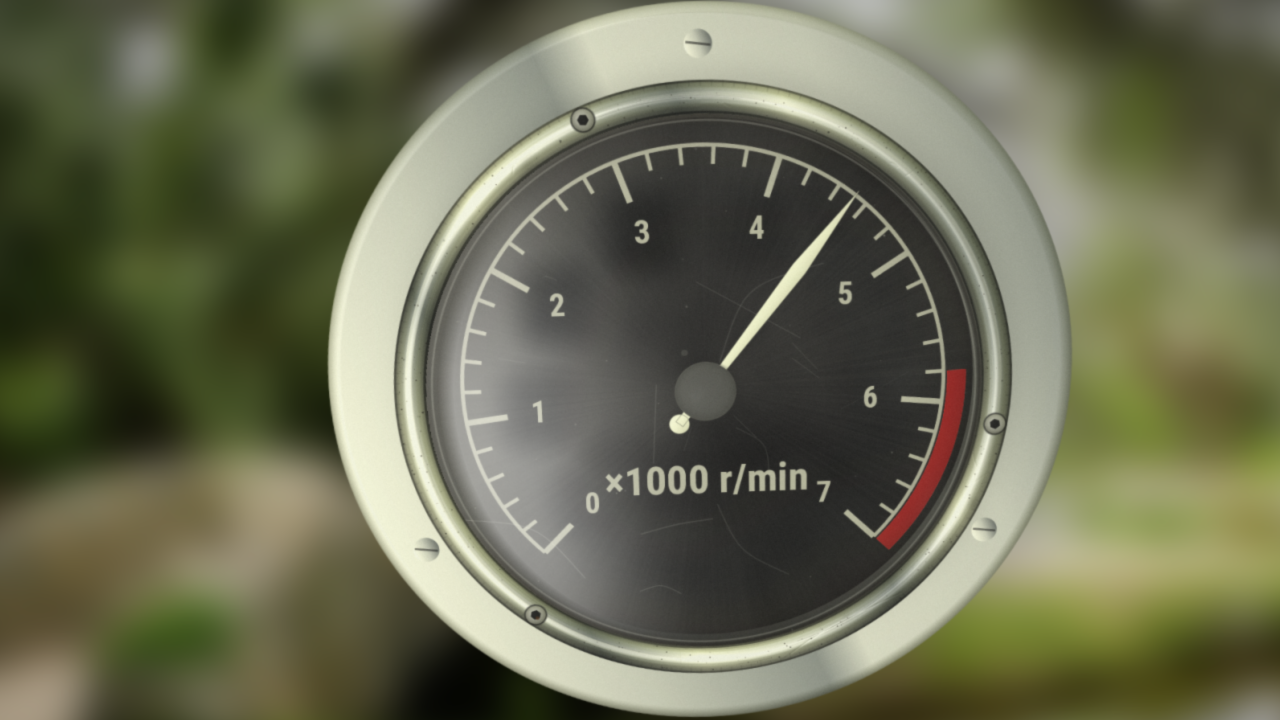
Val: 4500
